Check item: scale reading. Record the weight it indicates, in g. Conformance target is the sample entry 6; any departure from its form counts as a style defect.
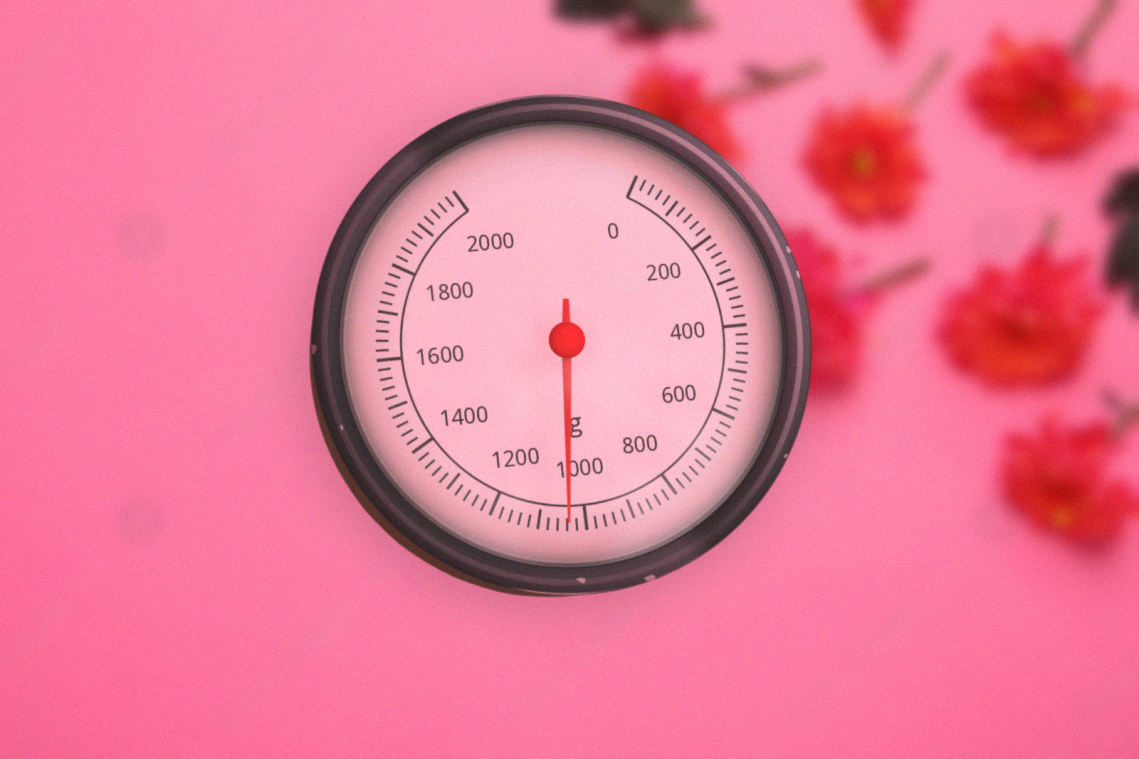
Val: 1040
